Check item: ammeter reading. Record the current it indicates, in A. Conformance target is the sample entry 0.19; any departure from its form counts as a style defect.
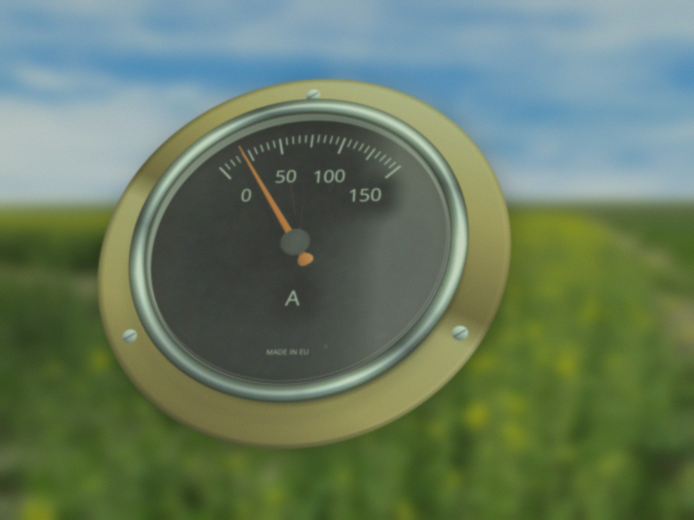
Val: 20
